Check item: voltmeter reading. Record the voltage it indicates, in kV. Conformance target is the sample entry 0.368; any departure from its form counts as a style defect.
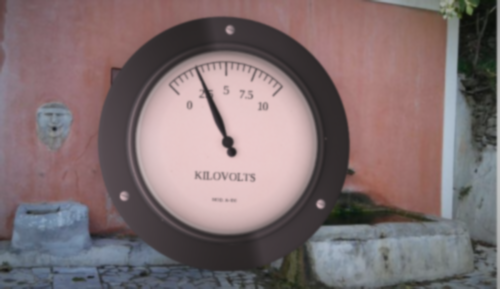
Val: 2.5
